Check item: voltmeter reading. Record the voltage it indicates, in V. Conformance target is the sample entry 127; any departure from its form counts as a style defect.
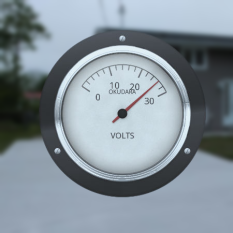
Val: 26
